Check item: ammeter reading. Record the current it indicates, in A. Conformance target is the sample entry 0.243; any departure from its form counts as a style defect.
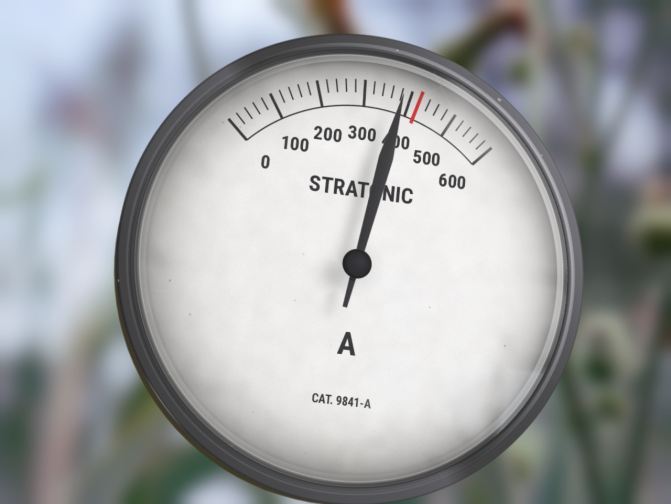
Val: 380
